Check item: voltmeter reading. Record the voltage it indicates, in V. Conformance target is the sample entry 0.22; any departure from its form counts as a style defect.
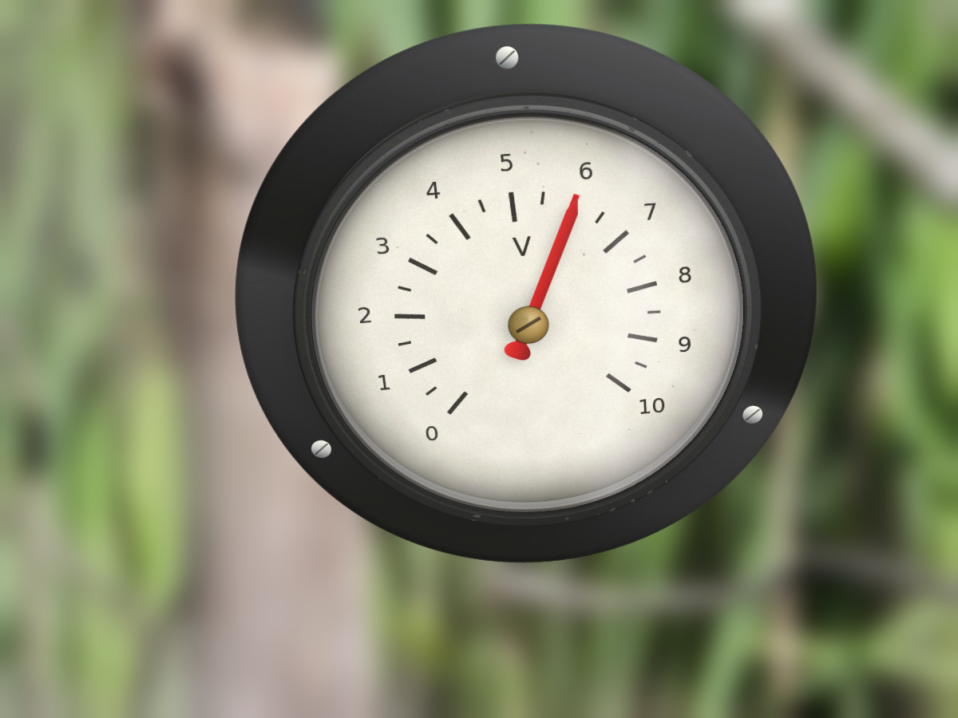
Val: 6
